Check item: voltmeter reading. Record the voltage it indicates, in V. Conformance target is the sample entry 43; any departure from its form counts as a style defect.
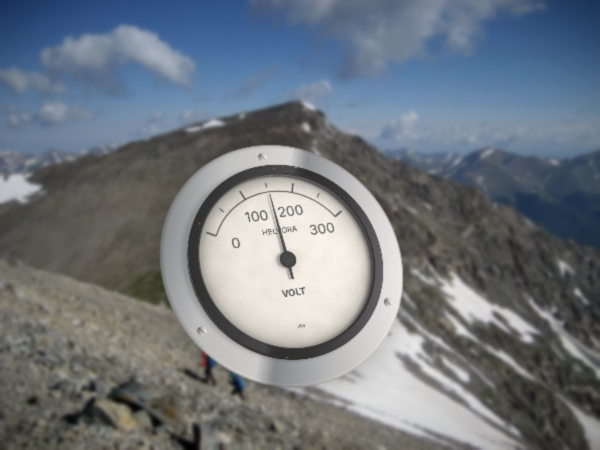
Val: 150
